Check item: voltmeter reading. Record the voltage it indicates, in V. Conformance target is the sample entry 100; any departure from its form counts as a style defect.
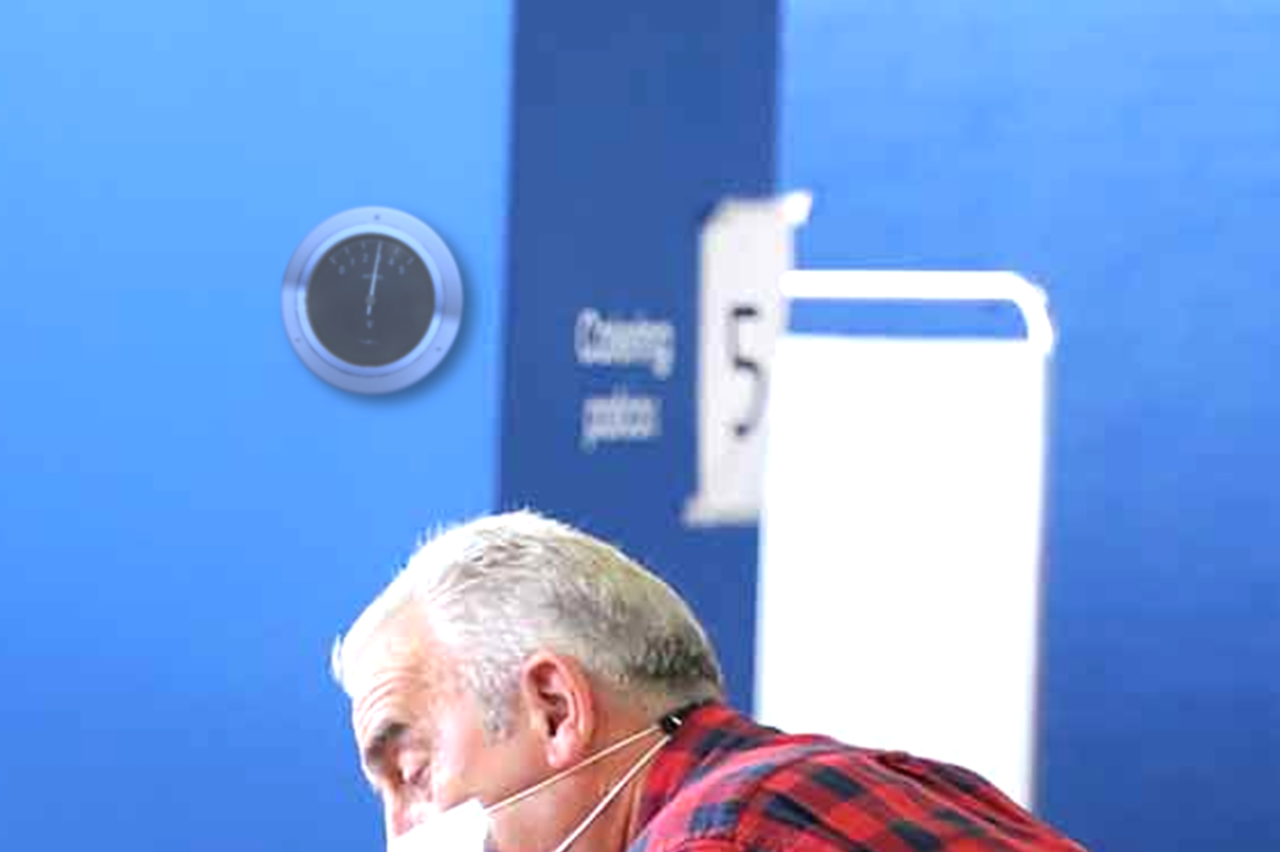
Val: 3
